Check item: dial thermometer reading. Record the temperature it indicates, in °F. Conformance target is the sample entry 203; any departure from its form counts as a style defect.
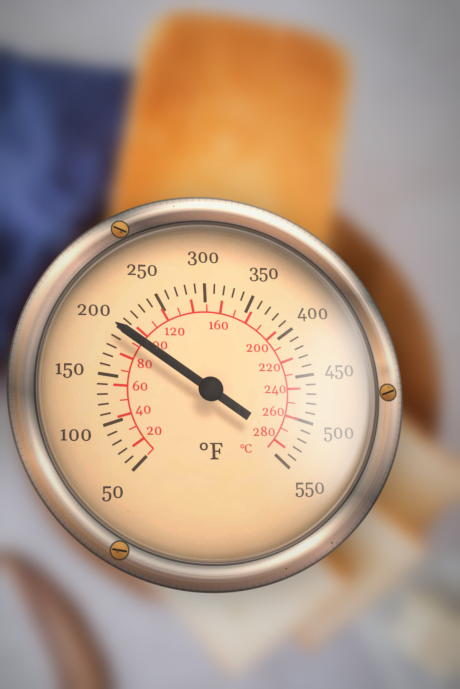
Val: 200
